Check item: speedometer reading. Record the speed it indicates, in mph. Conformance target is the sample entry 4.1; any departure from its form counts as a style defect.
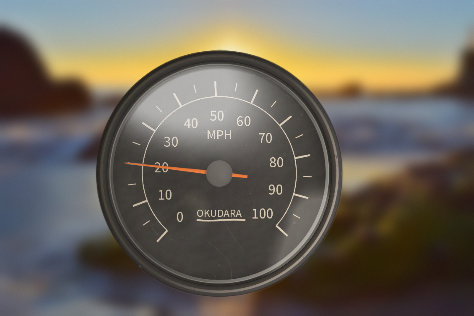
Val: 20
